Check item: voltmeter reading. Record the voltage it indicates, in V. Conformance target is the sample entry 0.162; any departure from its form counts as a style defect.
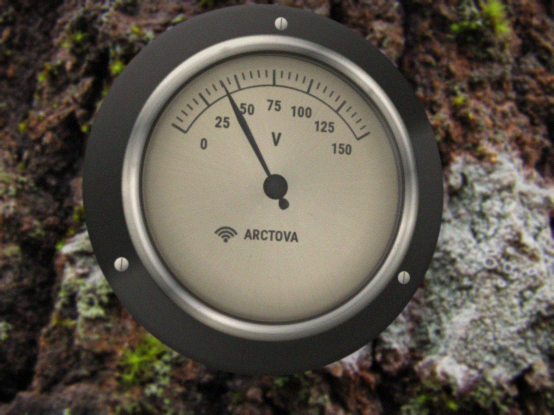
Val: 40
